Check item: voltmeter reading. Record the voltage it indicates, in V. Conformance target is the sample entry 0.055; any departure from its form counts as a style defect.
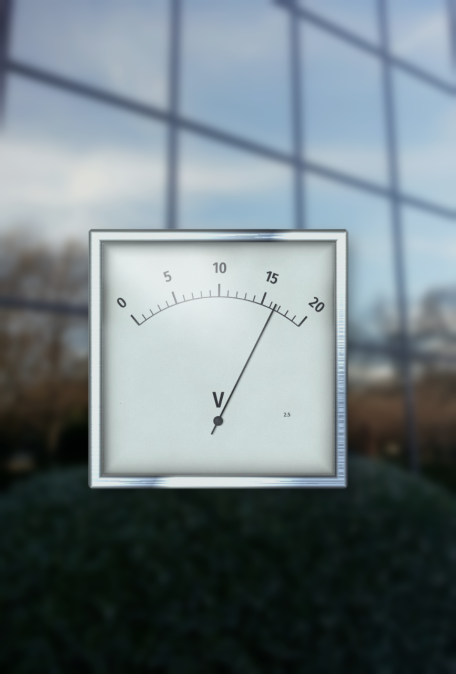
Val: 16.5
